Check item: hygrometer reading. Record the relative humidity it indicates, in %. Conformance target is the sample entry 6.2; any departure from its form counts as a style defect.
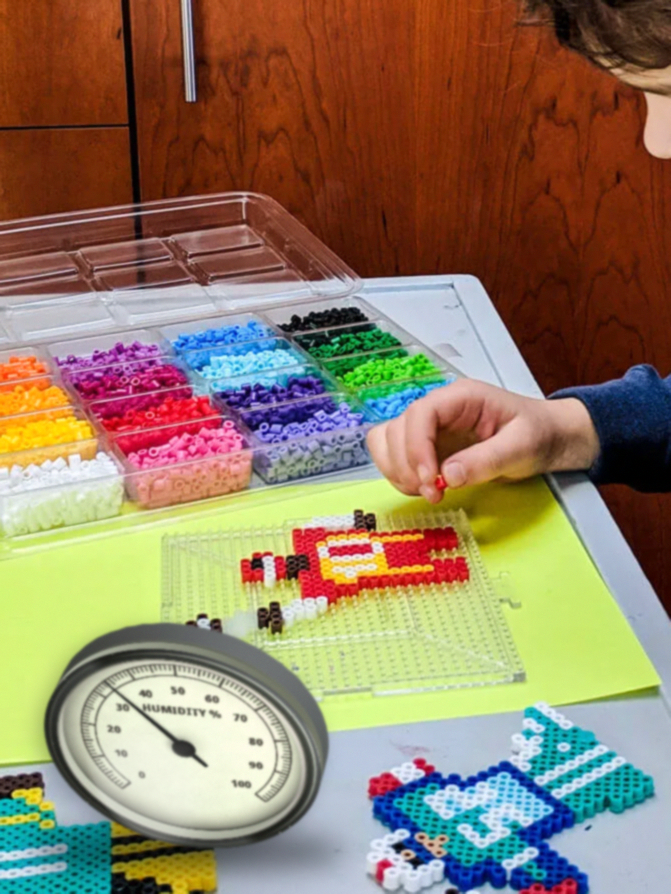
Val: 35
